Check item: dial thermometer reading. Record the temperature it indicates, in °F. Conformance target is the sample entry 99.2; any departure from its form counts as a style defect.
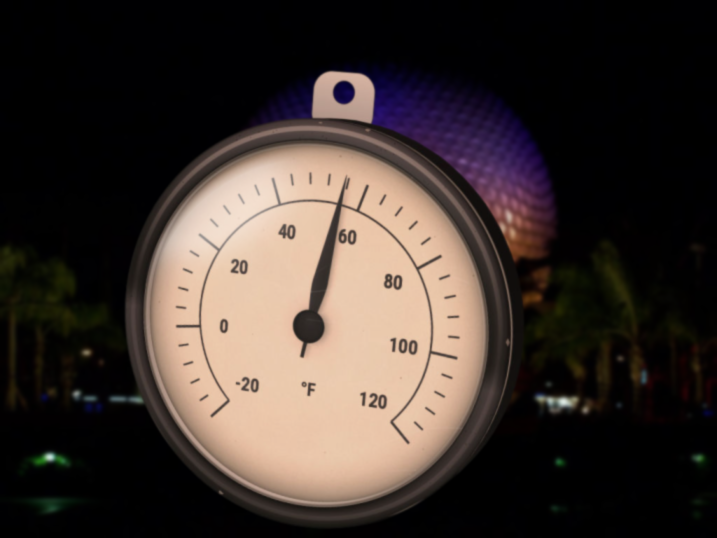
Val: 56
